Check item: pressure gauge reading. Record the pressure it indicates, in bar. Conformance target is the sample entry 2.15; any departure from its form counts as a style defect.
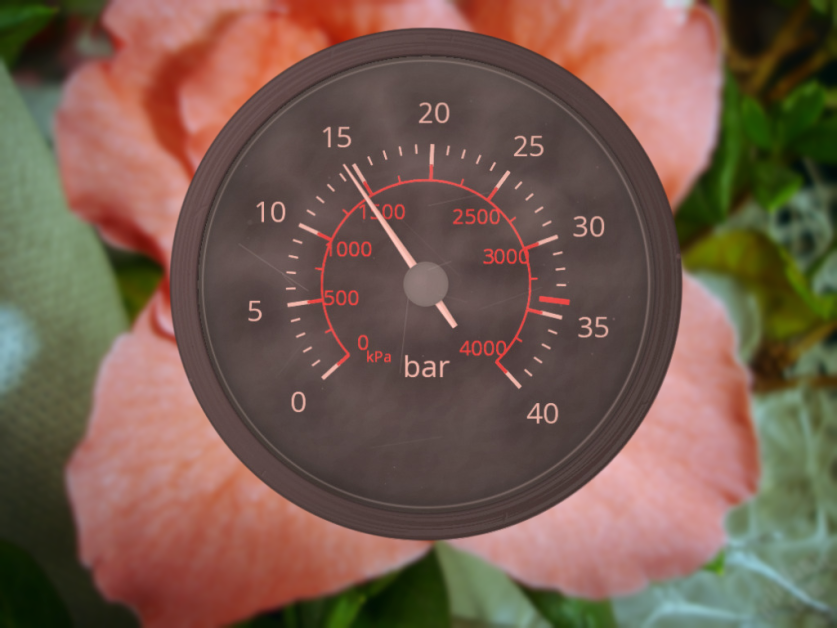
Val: 14.5
